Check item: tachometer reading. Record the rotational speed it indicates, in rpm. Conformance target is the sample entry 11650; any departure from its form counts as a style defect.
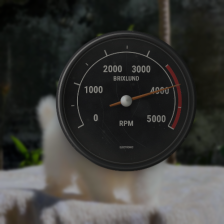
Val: 4000
